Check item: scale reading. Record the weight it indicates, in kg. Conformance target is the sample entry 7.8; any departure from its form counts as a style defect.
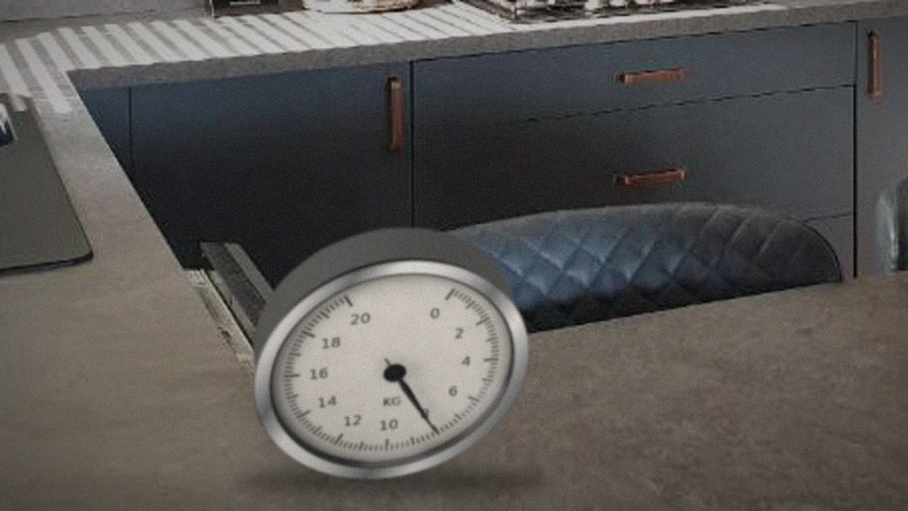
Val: 8
